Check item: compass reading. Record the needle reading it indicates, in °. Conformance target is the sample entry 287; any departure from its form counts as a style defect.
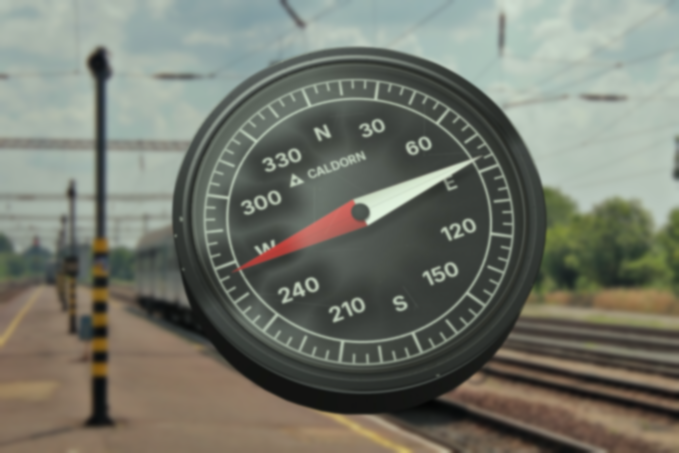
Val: 265
